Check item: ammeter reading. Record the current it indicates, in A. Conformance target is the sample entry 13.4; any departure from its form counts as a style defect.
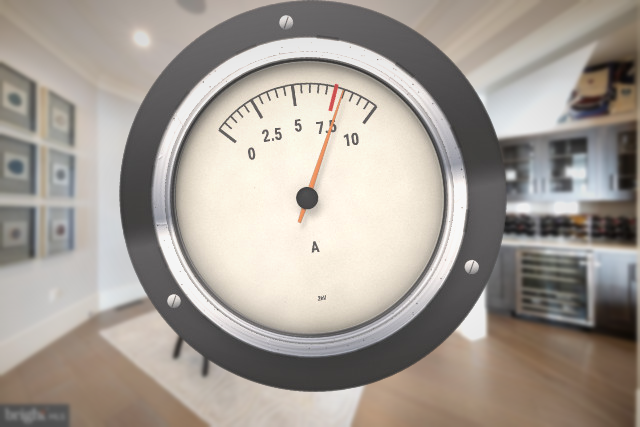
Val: 8
